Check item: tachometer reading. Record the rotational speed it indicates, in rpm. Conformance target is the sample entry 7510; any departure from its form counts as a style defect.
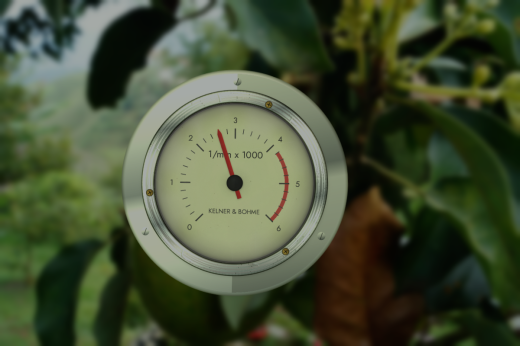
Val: 2600
